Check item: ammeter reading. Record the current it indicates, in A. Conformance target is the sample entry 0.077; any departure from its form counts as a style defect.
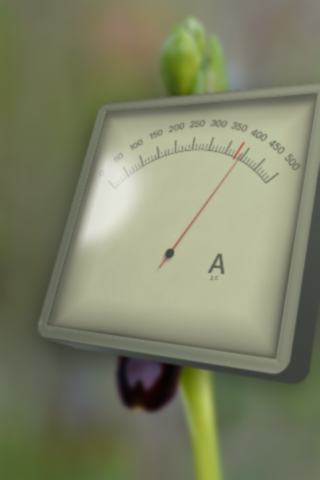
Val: 400
